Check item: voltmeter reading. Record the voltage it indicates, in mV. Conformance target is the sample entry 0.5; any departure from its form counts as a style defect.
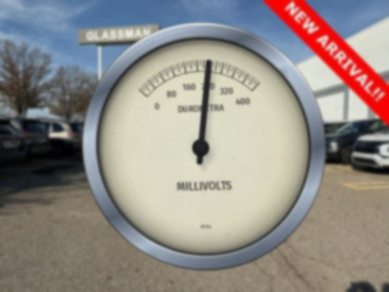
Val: 240
